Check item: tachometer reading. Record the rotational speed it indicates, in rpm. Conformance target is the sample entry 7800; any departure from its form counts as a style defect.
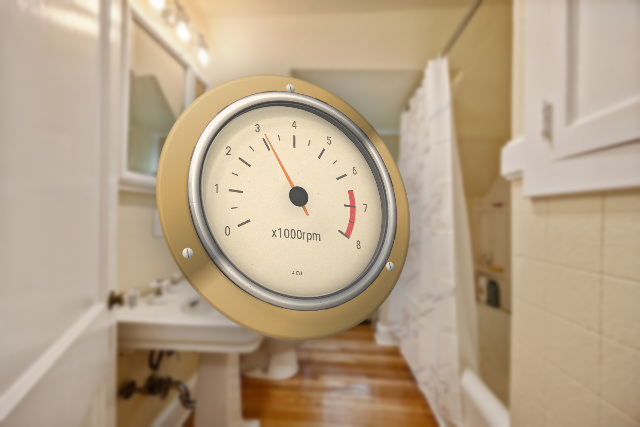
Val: 3000
